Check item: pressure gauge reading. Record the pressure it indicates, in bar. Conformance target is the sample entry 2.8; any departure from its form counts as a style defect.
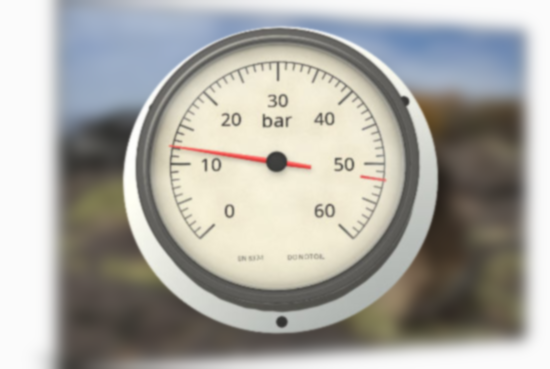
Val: 12
